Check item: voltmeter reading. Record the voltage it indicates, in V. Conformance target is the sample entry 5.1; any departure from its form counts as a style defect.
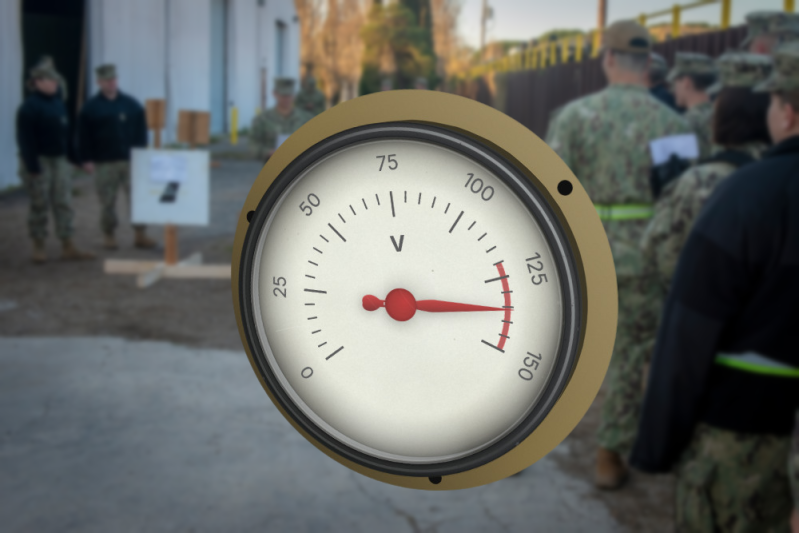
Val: 135
